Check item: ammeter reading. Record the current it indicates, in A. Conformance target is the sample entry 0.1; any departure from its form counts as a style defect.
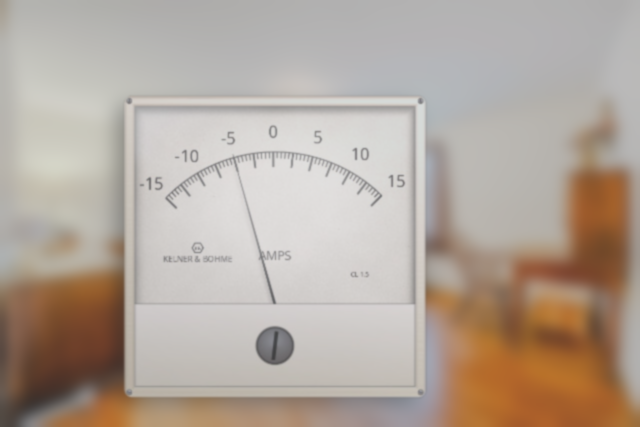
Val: -5
